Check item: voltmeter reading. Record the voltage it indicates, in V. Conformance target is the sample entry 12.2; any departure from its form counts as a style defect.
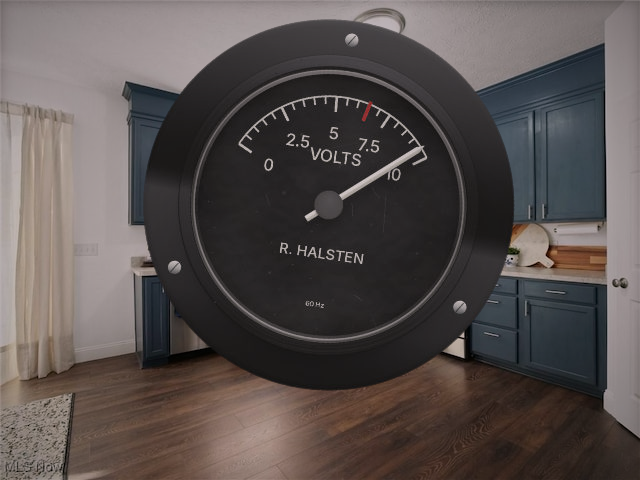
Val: 9.5
